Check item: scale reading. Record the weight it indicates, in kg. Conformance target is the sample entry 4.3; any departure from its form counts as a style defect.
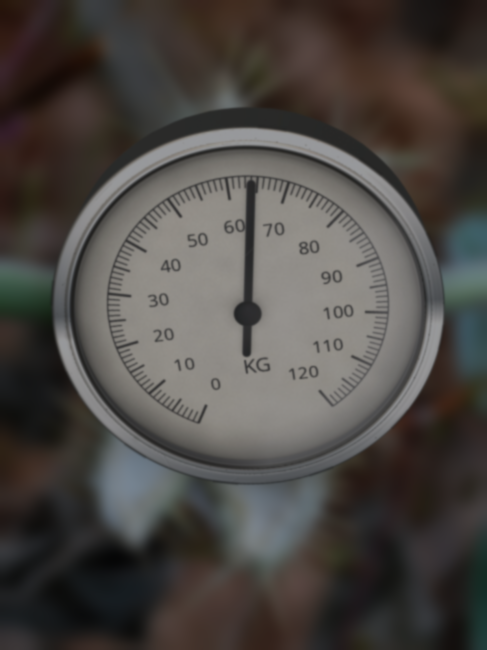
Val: 64
